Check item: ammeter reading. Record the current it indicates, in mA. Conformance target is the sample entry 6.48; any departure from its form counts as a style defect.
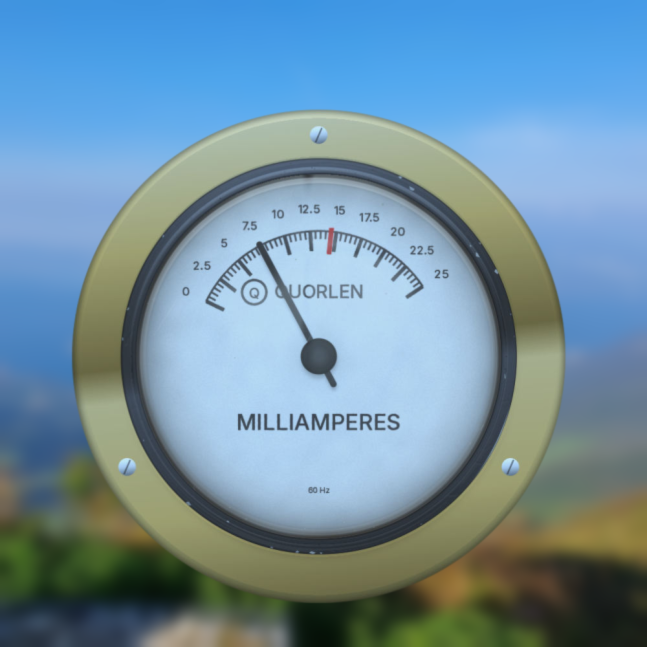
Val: 7.5
